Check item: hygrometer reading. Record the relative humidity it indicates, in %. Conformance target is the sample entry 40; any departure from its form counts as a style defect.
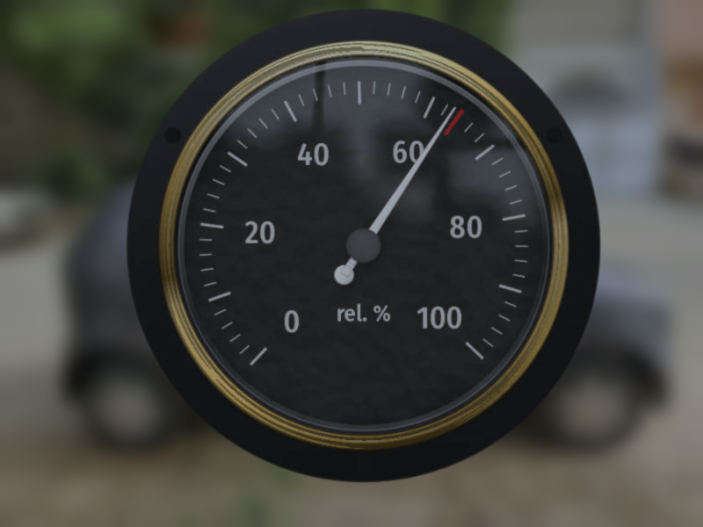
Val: 63
